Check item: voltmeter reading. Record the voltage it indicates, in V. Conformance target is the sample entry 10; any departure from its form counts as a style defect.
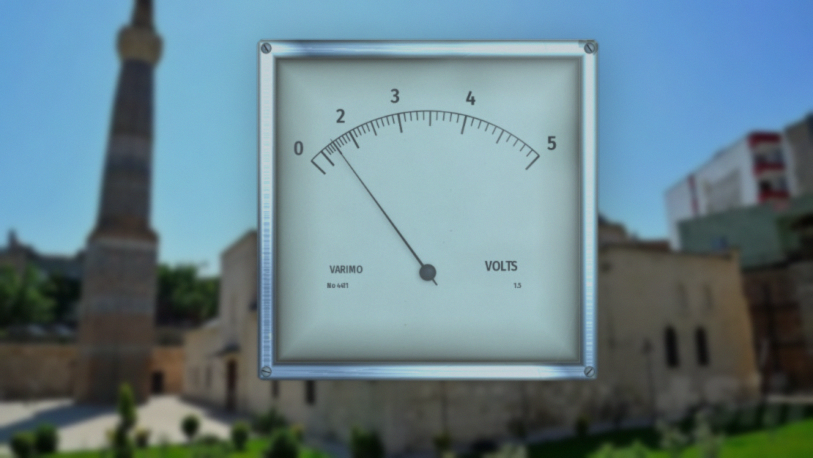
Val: 1.5
